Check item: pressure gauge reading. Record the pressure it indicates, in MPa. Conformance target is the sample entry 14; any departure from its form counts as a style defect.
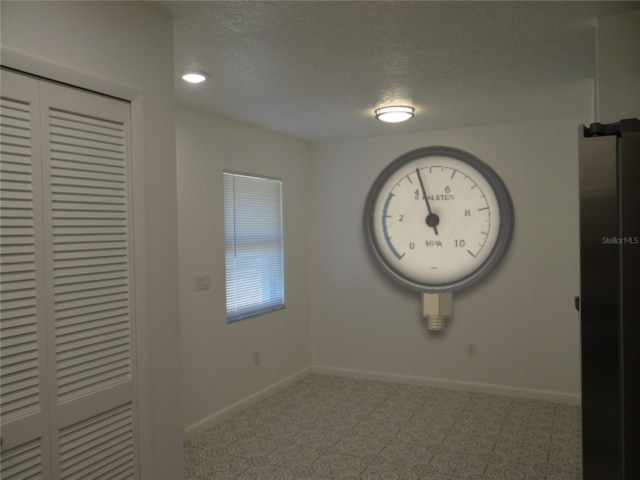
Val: 4.5
